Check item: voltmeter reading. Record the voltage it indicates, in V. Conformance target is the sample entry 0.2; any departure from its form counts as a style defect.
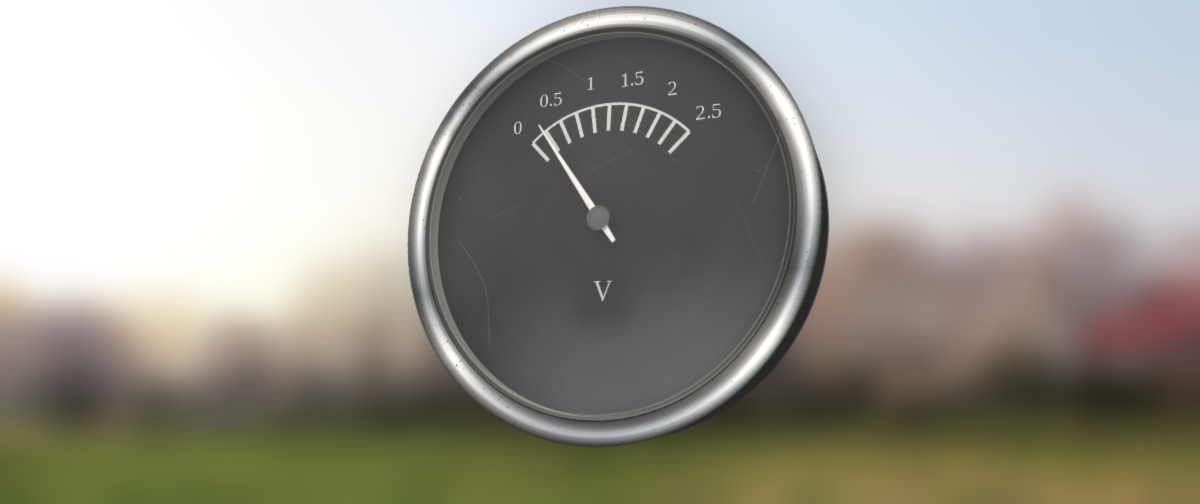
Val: 0.25
